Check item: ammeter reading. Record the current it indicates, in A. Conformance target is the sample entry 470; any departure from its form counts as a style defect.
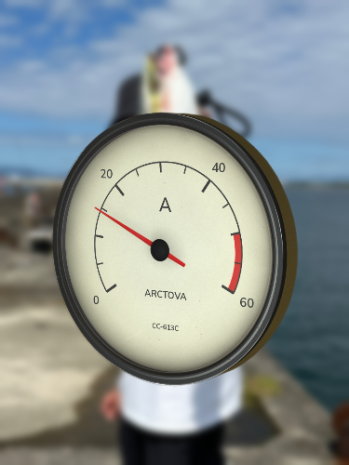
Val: 15
